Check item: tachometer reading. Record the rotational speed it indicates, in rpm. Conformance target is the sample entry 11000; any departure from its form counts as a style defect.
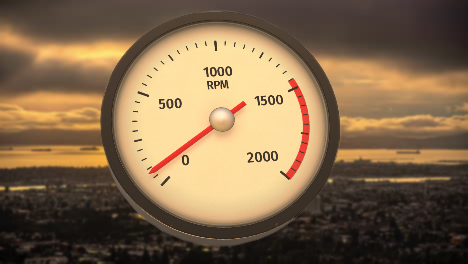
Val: 75
